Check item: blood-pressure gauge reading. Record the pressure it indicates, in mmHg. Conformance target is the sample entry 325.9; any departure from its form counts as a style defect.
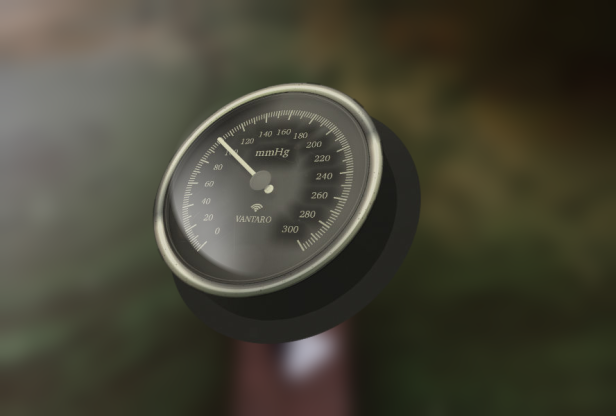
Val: 100
